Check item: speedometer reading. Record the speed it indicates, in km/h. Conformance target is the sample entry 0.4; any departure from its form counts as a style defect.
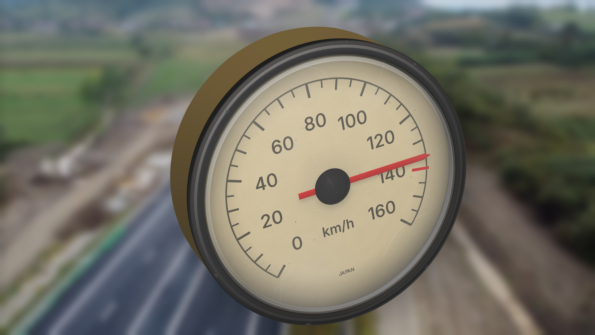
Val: 135
